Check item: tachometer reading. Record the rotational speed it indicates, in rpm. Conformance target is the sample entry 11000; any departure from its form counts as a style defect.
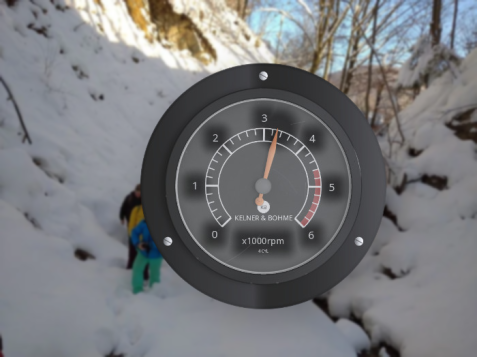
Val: 3300
